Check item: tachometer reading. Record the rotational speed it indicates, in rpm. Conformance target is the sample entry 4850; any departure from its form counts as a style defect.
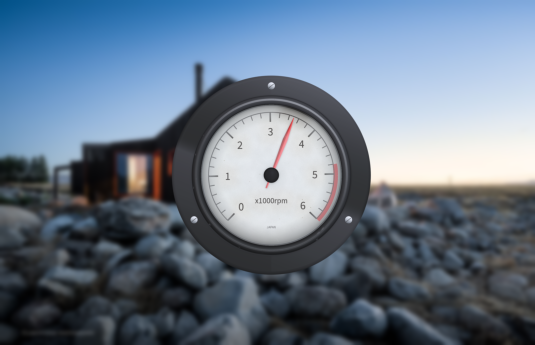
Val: 3500
